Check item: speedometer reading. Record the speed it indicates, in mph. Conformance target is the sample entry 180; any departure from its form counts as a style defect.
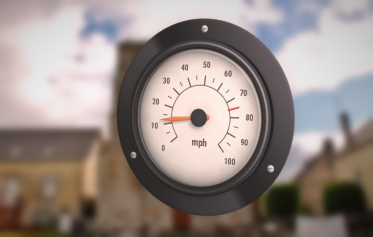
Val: 12.5
